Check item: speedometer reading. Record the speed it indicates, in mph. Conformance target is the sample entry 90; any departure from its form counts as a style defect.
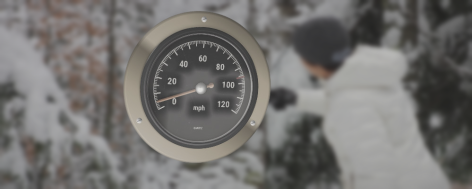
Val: 5
